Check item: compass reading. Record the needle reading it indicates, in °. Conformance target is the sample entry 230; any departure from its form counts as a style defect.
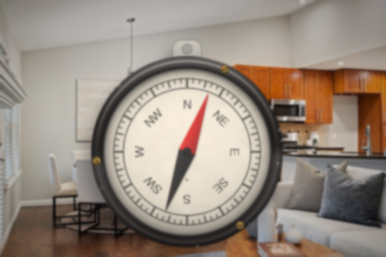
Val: 20
